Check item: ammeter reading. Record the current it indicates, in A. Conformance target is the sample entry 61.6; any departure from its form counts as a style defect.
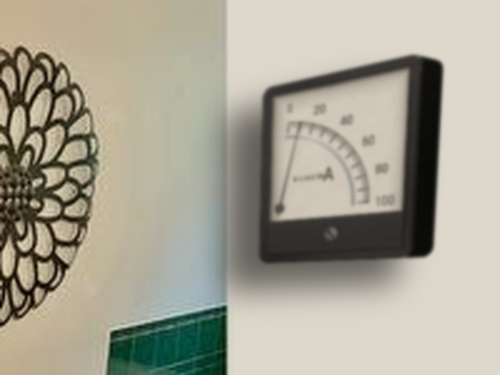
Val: 10
